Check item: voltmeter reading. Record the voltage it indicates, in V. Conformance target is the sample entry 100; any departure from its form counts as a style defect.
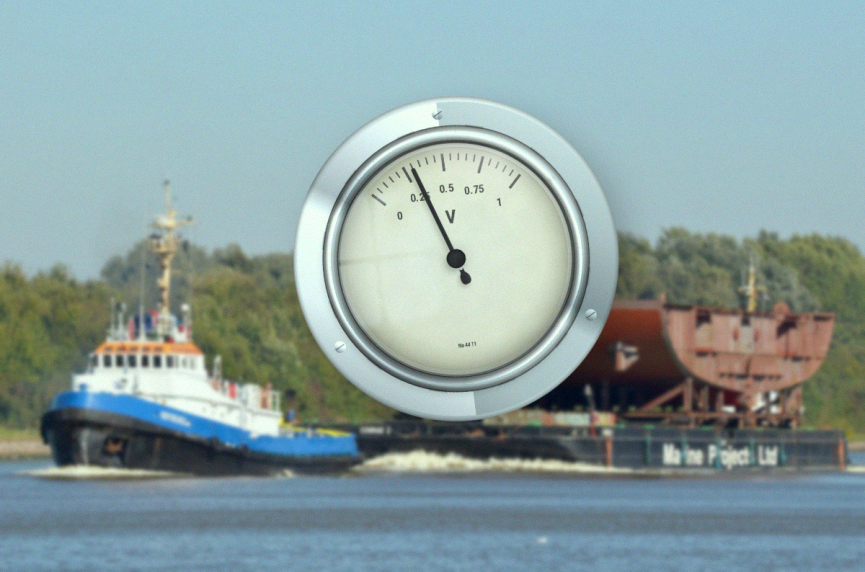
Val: 0.3
